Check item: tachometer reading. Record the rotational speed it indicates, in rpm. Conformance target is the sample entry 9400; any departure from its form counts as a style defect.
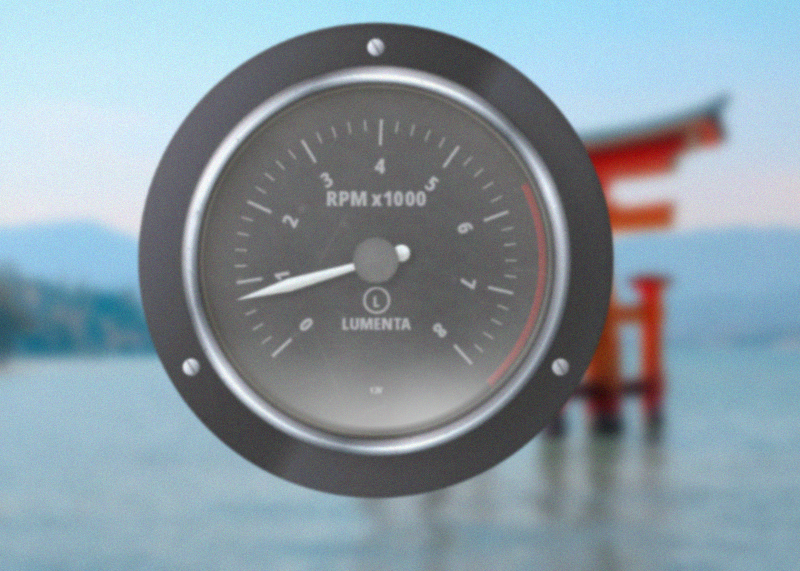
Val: 800
